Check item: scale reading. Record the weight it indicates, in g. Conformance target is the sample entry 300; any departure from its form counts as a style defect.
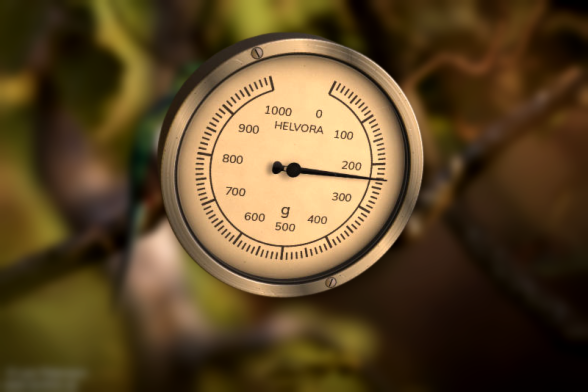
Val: 230
